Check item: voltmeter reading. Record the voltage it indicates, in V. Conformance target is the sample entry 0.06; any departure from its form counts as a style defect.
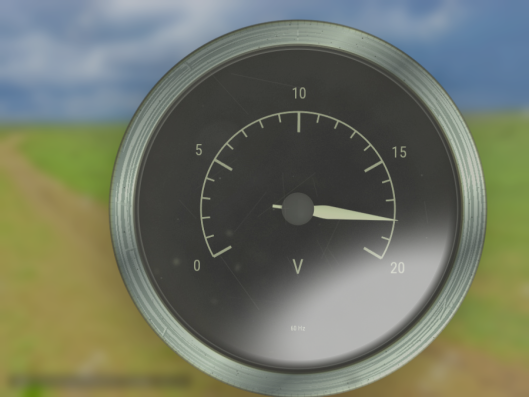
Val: 18
